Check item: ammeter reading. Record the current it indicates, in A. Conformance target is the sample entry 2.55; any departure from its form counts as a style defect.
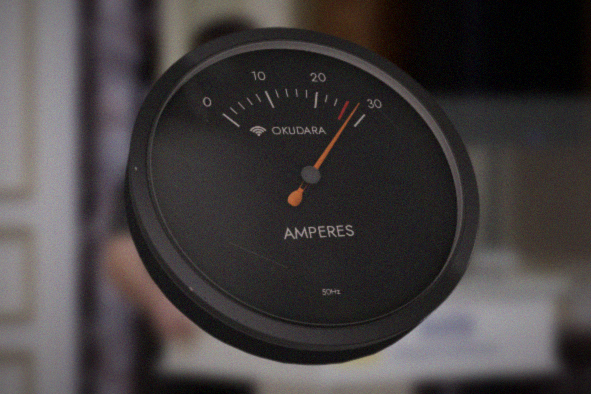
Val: 28
